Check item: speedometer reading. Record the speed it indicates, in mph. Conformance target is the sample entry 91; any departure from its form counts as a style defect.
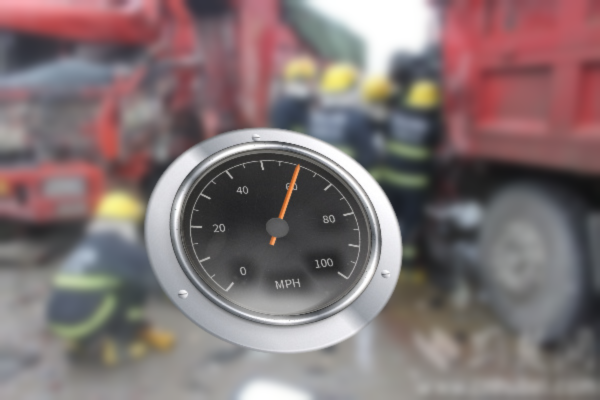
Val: 60
